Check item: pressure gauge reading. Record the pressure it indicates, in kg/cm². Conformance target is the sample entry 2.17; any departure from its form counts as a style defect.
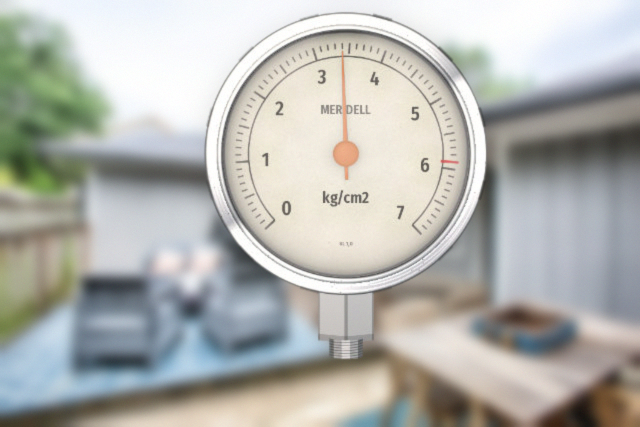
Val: 3.4
